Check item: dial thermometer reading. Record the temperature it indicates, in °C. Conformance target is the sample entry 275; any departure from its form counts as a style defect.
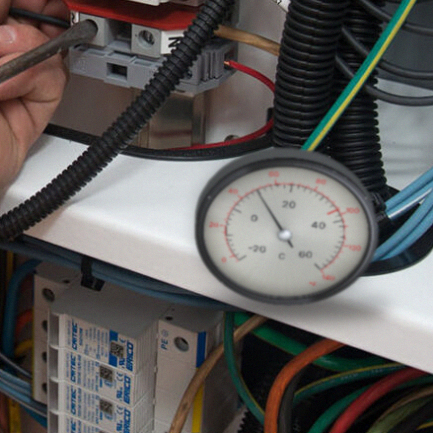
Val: 10
